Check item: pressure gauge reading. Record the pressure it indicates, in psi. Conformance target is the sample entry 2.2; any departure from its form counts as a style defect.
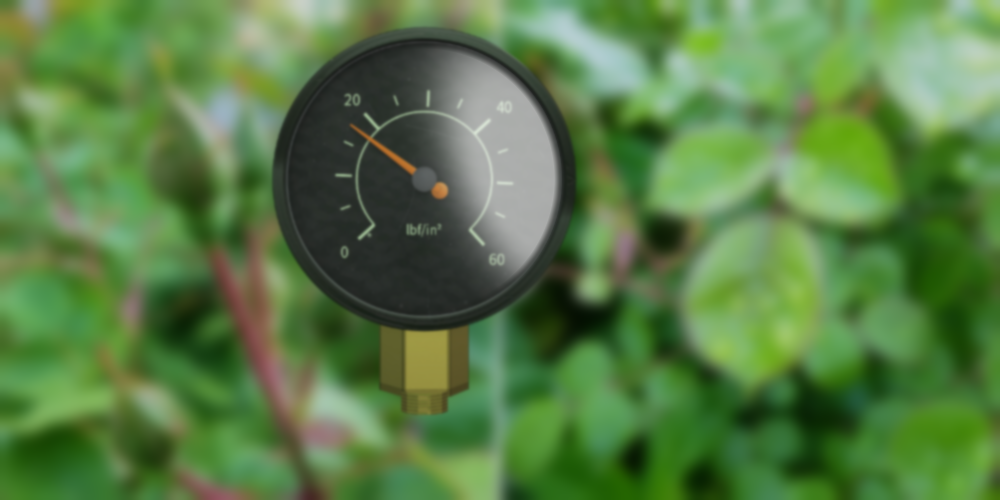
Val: 17.5
